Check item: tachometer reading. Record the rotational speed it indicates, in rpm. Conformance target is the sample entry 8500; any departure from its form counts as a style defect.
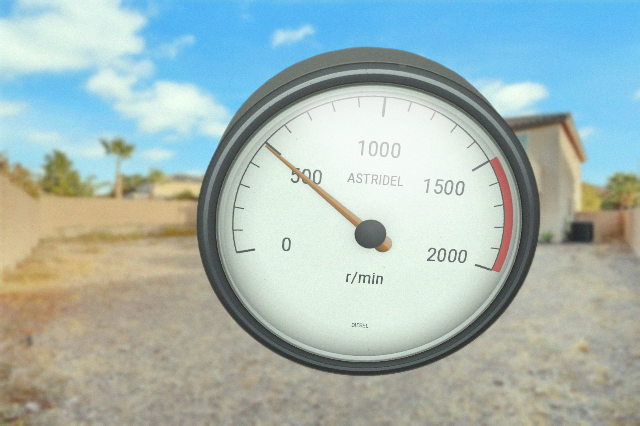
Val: 500
